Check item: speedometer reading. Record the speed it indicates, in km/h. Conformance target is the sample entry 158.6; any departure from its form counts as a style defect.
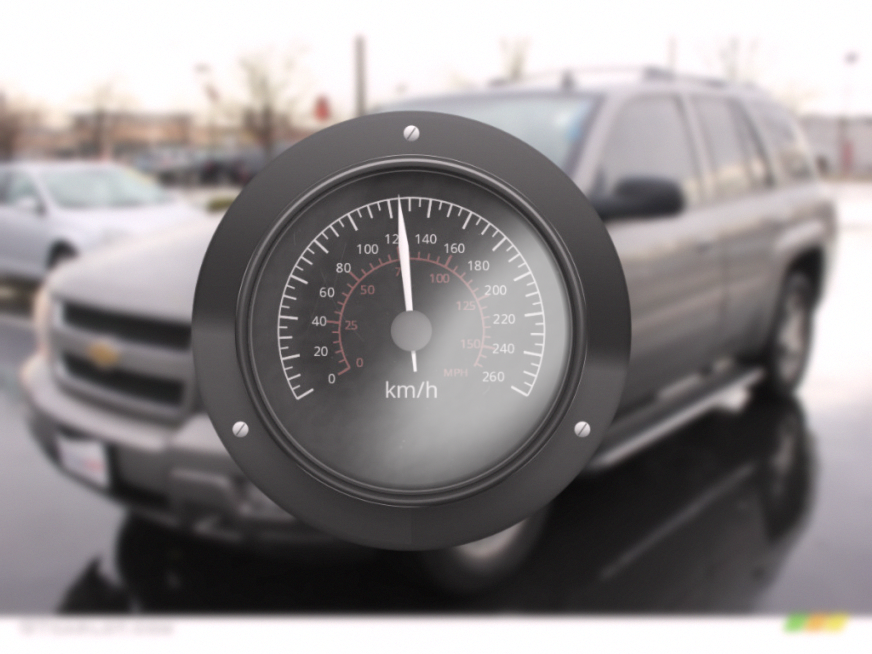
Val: 125
